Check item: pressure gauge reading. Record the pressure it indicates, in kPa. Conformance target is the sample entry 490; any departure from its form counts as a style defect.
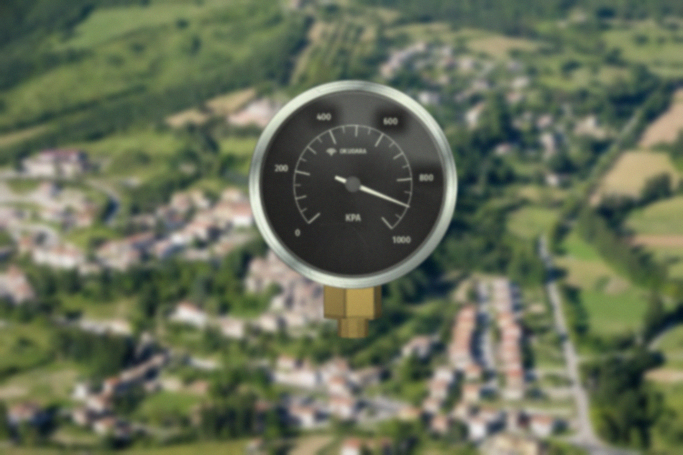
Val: 900
